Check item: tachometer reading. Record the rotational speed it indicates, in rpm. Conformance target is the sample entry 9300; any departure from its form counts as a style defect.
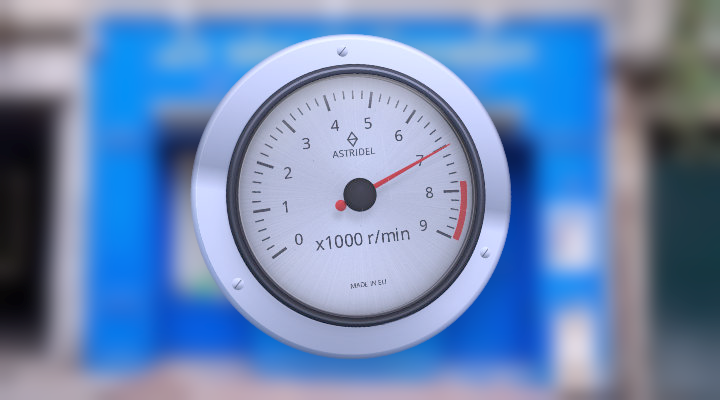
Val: 7000
